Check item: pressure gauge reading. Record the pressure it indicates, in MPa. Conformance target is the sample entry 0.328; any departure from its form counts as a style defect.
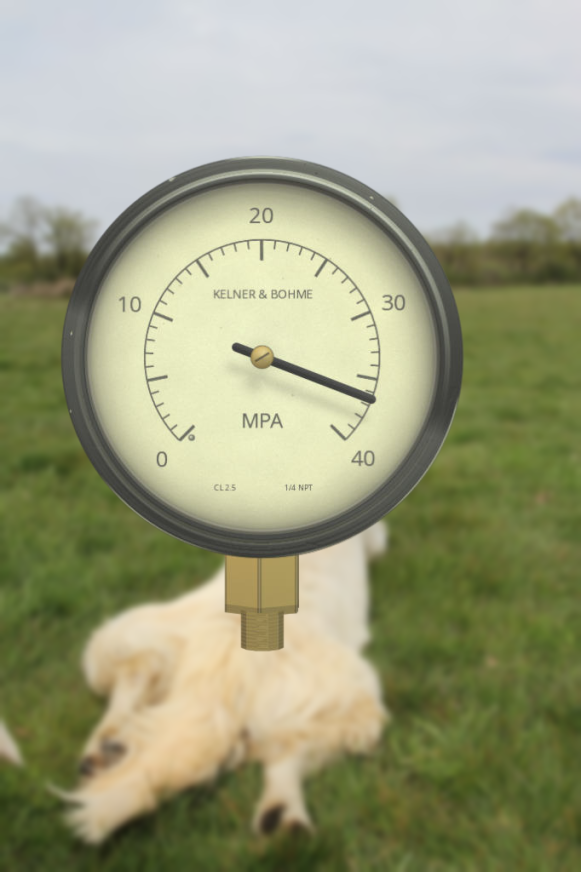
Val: 36.5
